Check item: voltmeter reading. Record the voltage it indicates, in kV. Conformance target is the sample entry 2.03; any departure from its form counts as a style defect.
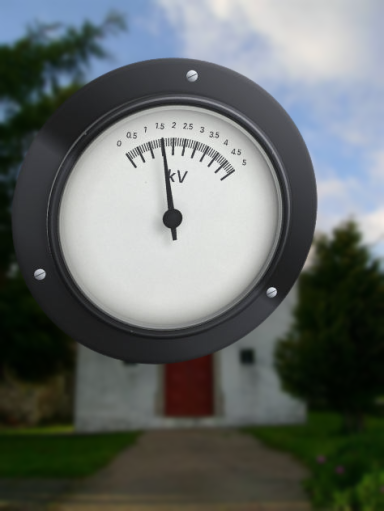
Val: 1.5
